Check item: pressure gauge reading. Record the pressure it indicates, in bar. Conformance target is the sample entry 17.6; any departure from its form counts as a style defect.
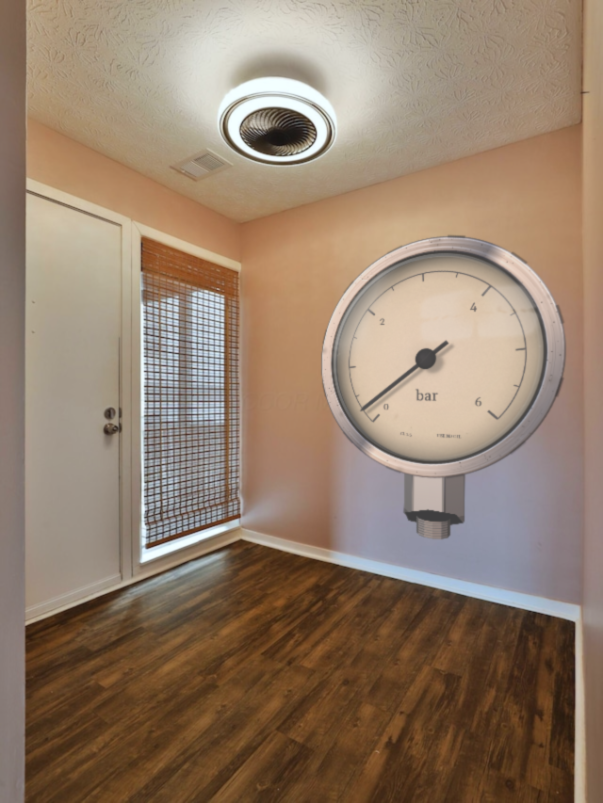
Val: 0.25
